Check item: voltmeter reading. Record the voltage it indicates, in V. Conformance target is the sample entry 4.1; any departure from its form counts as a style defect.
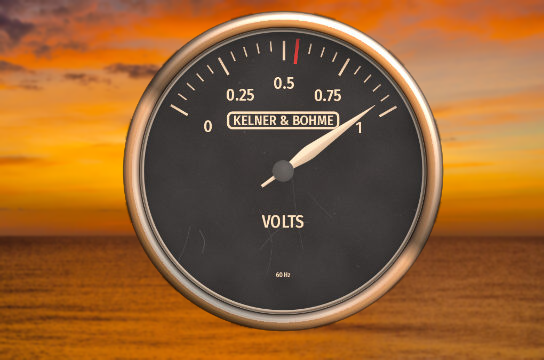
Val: 0.95
